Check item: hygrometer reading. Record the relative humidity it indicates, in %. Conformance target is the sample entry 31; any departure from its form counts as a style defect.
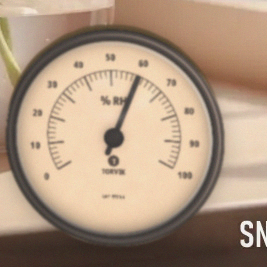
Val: 60
